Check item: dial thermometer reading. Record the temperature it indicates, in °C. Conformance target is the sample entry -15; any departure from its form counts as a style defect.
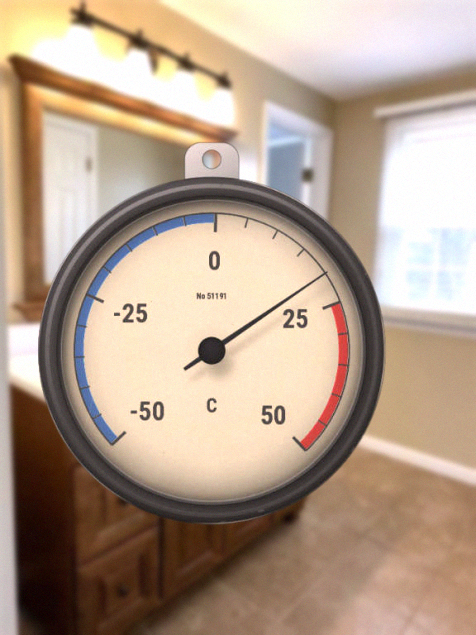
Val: 20
